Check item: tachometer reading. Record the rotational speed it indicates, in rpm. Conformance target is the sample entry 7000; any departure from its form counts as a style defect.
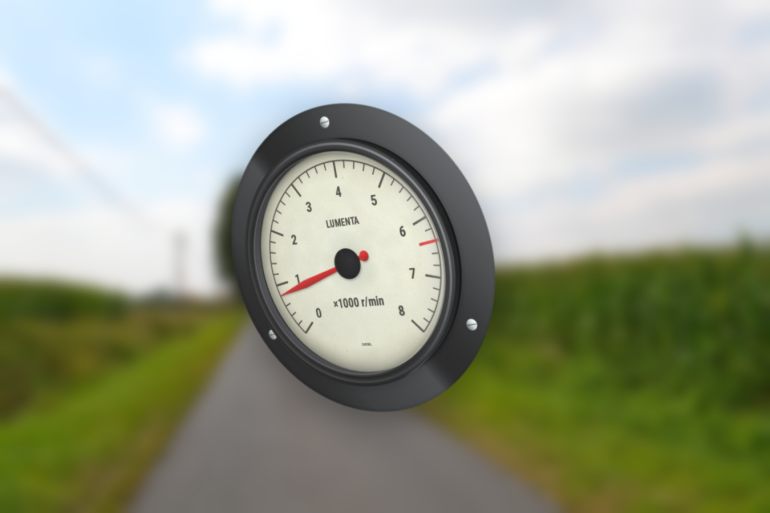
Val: 800
